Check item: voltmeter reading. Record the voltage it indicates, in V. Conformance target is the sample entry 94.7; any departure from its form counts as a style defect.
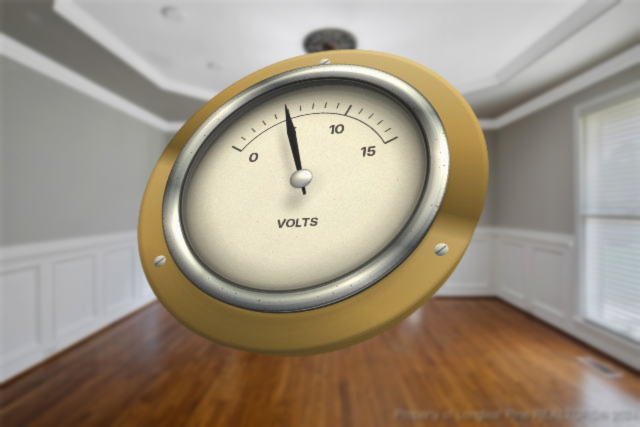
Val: 5
